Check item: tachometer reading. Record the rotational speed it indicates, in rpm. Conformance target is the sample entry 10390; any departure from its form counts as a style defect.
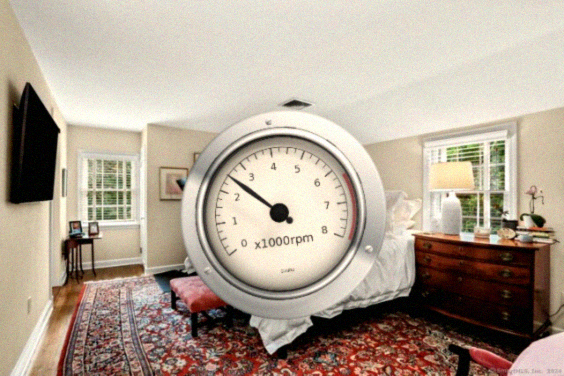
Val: 2500
